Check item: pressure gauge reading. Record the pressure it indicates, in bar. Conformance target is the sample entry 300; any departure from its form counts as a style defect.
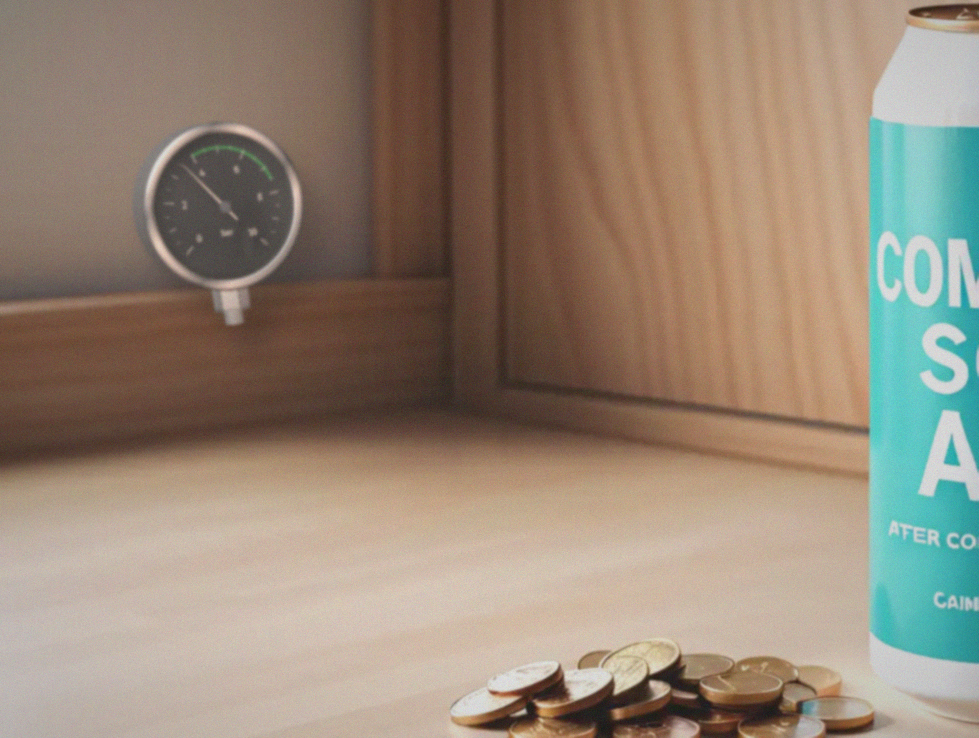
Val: 3.5
